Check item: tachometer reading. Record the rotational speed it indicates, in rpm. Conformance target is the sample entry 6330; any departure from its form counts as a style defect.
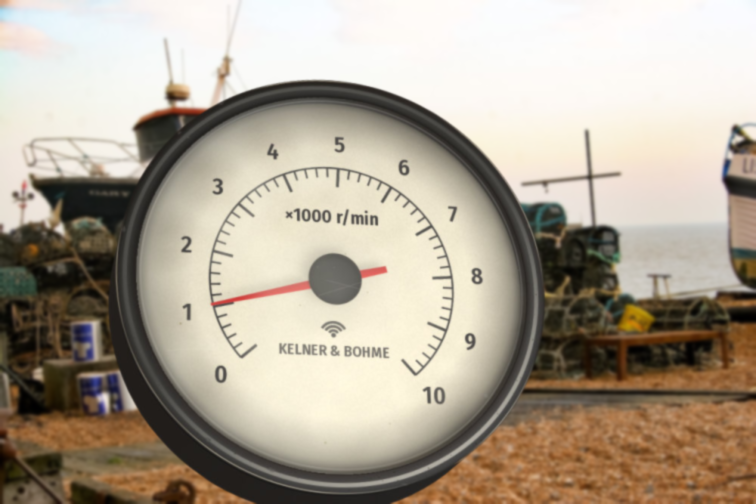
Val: 1000
